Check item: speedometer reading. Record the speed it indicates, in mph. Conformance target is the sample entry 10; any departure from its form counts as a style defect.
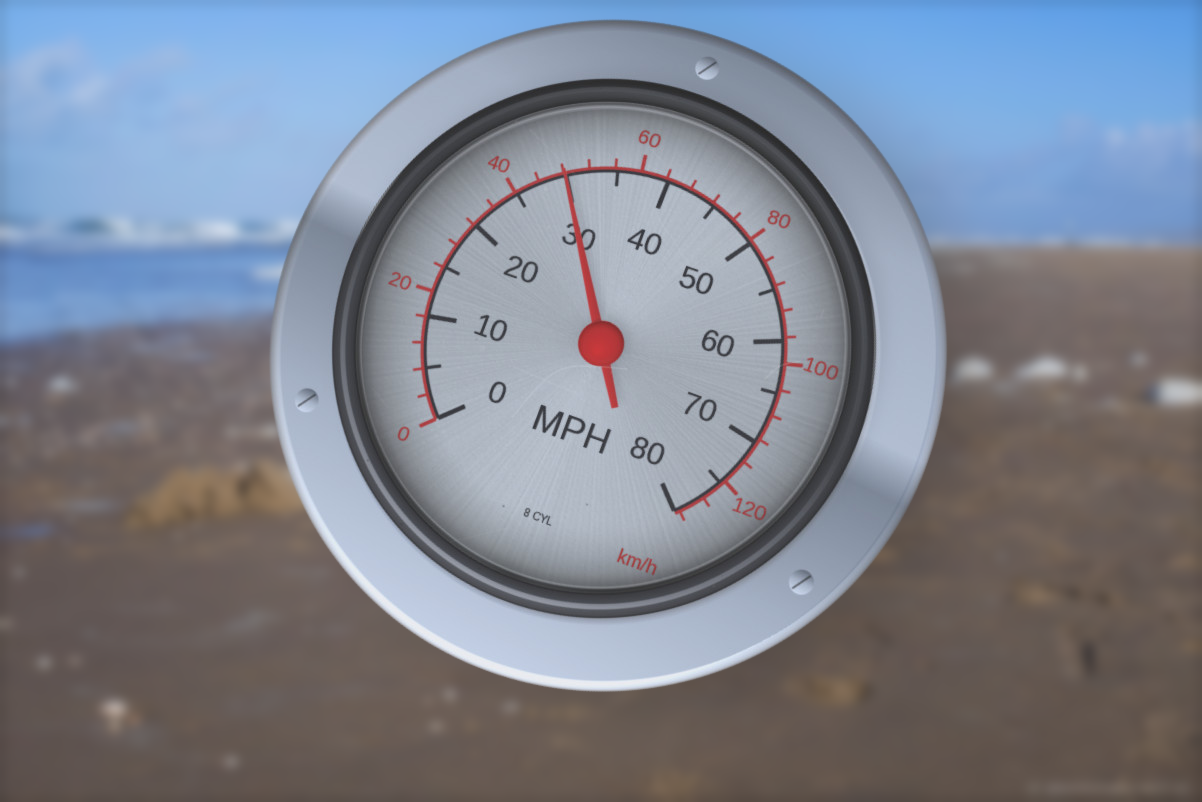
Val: 30
